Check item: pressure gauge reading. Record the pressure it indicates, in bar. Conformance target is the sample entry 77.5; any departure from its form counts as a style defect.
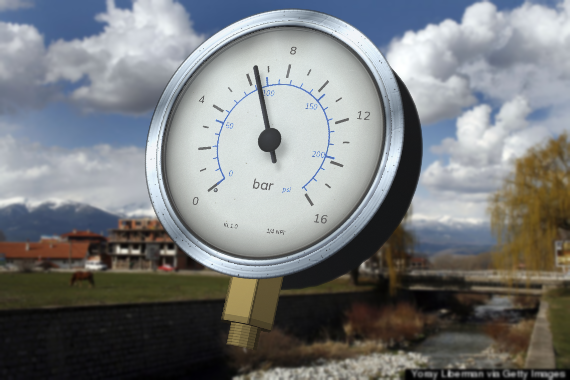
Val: 6.5
